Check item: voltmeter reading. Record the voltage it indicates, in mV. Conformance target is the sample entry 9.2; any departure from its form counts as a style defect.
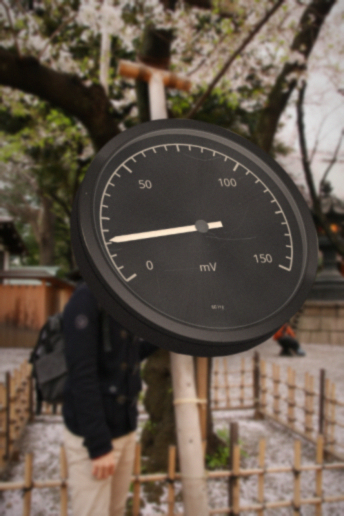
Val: 15
